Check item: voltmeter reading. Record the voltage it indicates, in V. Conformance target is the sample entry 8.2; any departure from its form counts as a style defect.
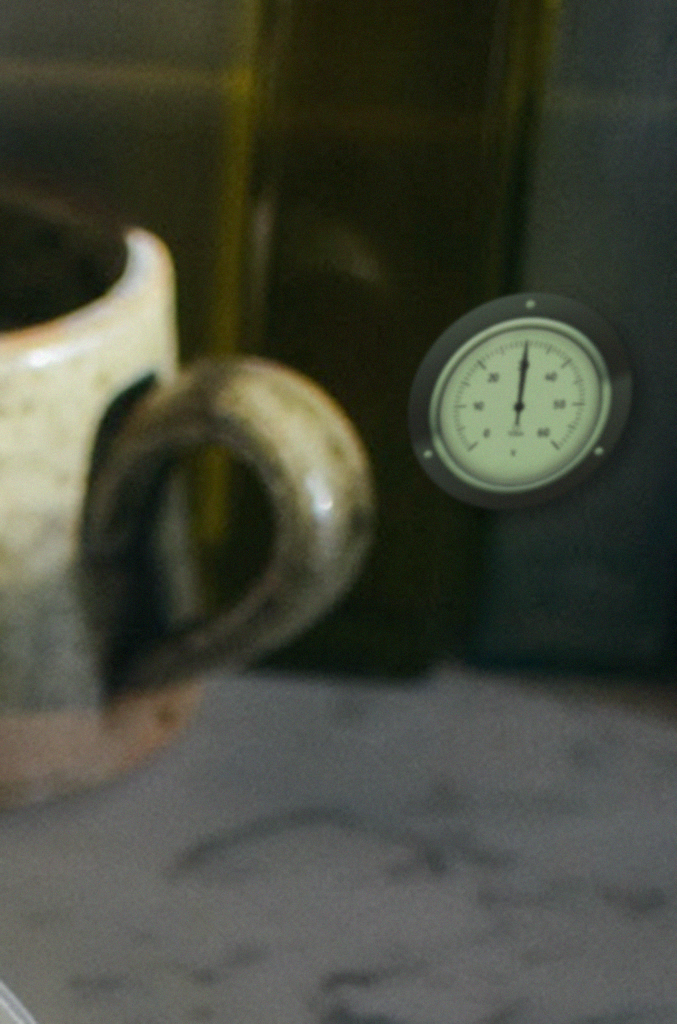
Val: 30
